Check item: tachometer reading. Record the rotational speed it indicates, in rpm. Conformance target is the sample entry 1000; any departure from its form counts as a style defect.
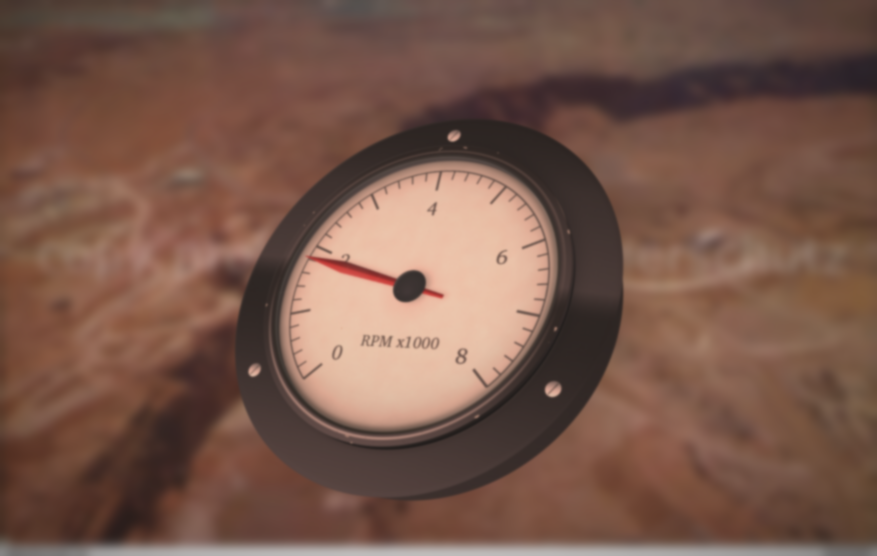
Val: 1800
